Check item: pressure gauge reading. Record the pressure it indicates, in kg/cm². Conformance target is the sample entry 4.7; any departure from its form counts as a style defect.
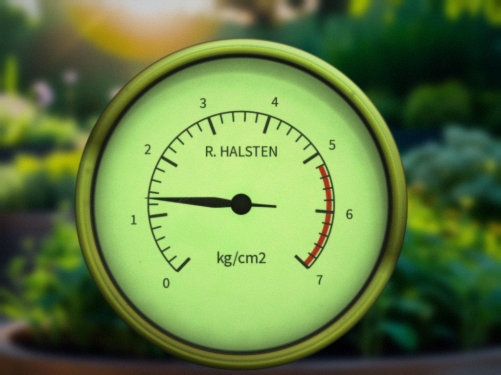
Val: 1.3
